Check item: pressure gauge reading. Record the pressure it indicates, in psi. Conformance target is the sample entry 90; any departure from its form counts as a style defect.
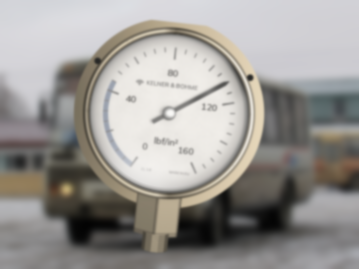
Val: 110
